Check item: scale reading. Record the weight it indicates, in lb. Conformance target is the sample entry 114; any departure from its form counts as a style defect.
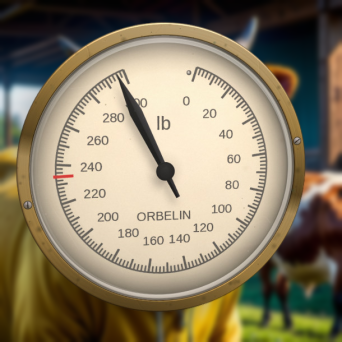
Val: 296
